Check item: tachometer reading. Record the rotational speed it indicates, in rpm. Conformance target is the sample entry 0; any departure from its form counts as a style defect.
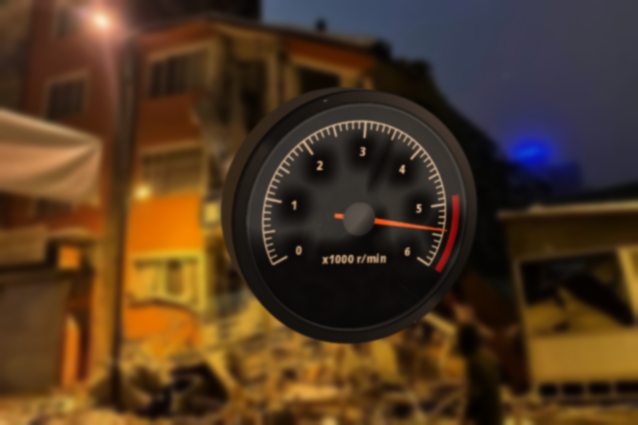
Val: 5400
